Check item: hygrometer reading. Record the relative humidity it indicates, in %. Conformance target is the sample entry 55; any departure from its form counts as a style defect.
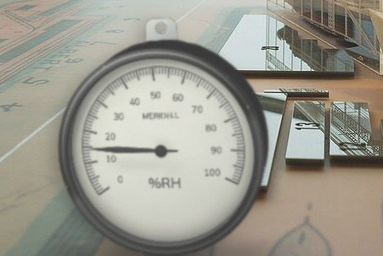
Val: 15
